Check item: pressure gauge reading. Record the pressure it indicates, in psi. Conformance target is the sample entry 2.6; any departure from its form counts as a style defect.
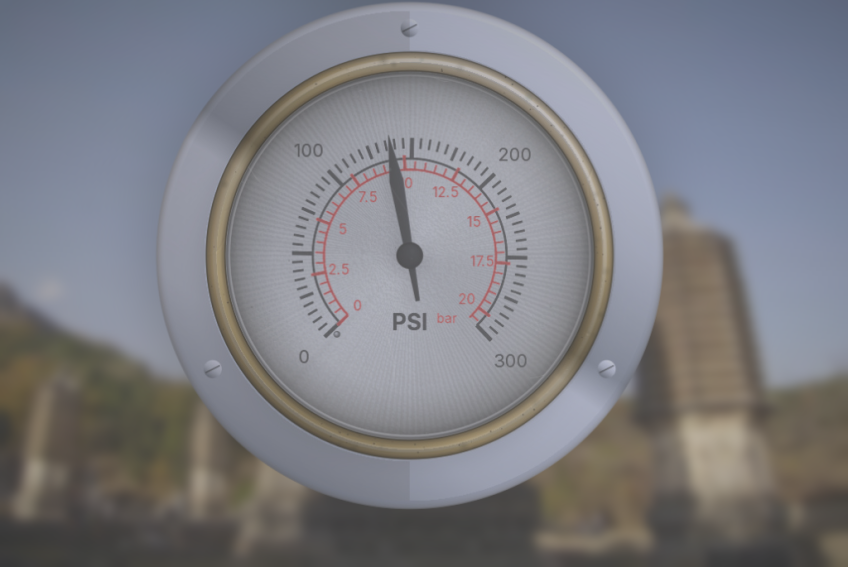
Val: 137.5
